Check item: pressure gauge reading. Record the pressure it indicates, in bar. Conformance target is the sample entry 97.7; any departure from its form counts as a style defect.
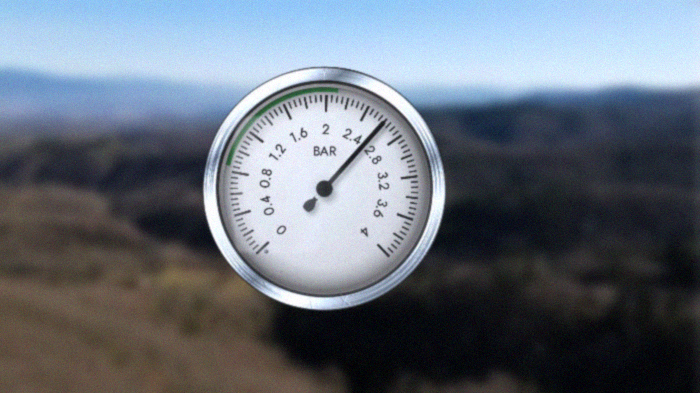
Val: 2.6
